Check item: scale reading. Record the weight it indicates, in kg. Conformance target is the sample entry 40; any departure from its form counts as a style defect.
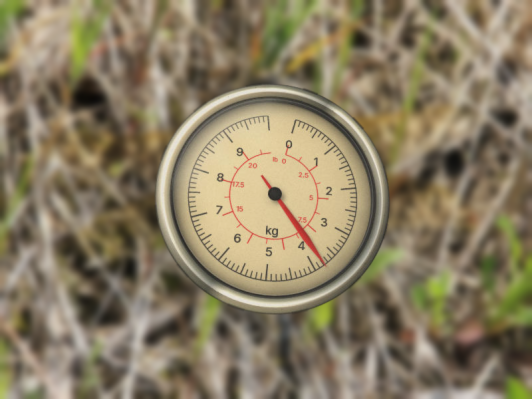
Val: 3.8
